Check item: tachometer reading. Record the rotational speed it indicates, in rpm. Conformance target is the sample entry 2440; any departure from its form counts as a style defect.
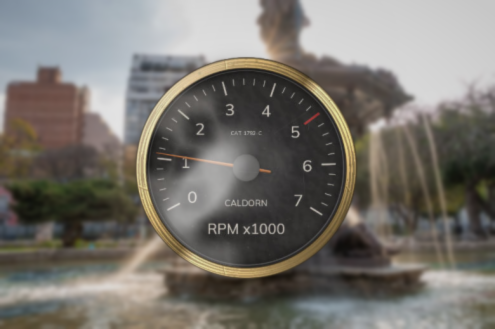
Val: 1100
